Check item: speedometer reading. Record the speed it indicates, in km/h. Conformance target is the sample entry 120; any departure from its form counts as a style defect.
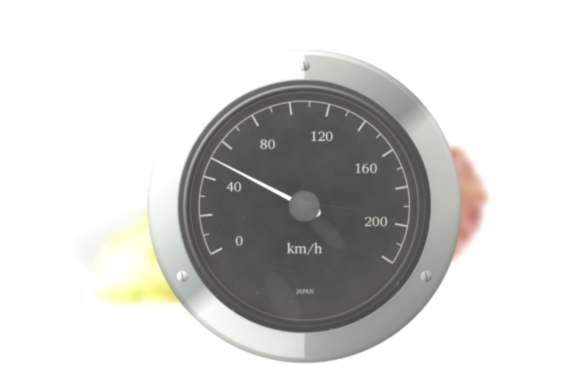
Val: 50
